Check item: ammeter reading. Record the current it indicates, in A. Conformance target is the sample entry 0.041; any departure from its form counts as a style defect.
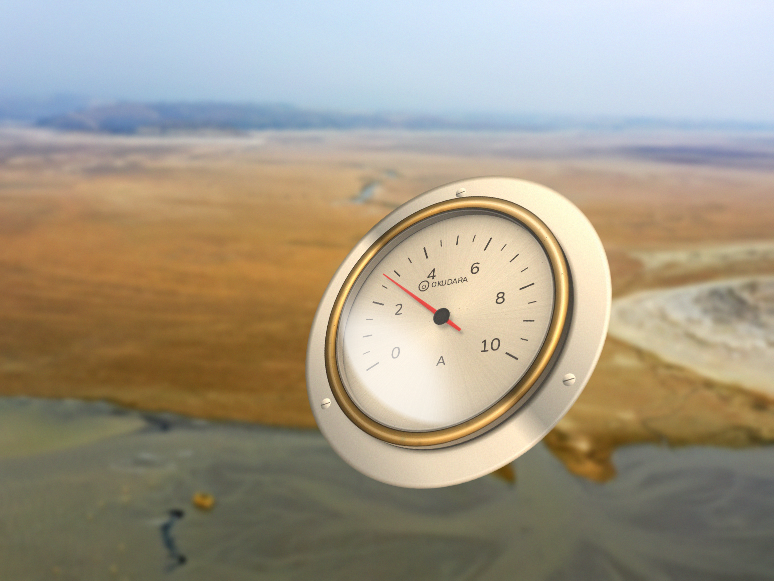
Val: 2.75
